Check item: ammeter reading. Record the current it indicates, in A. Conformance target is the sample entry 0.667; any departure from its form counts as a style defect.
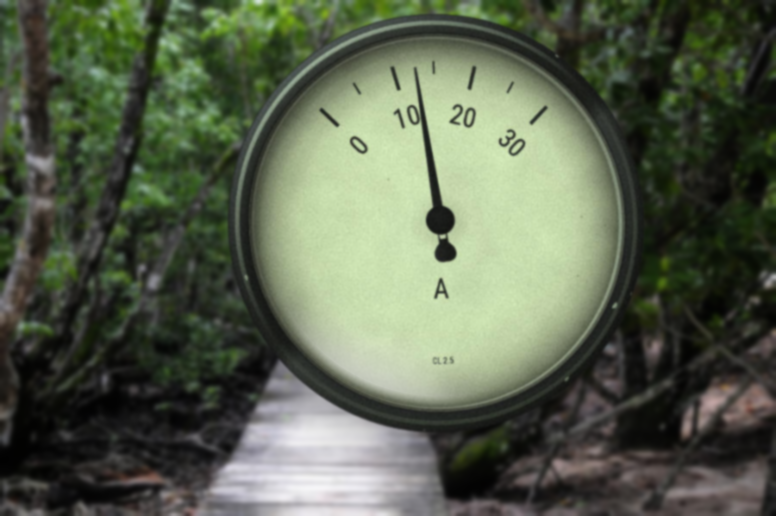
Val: 12.5
